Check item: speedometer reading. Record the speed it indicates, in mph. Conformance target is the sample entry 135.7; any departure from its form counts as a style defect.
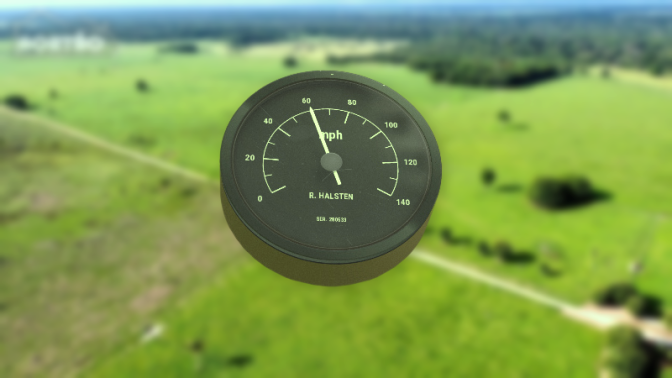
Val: 60
